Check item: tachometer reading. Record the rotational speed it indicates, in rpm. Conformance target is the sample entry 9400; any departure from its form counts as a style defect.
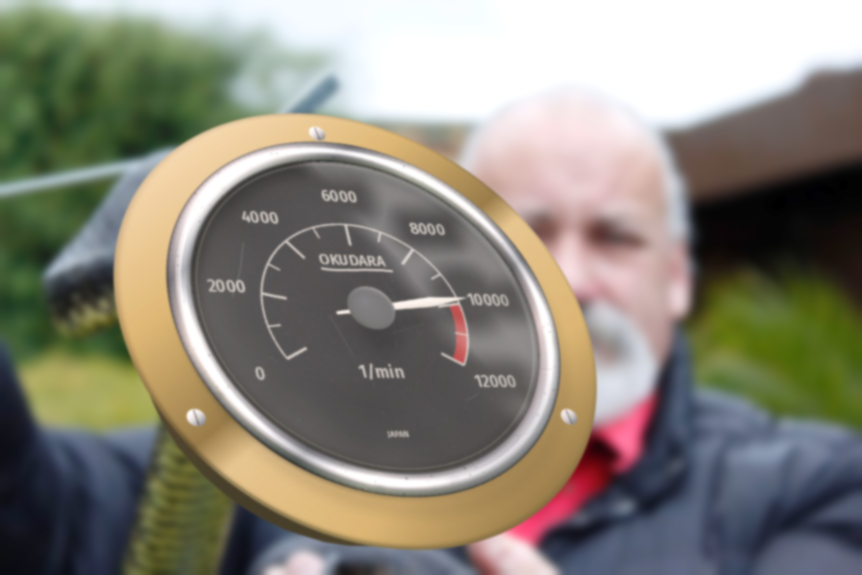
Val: 10000
